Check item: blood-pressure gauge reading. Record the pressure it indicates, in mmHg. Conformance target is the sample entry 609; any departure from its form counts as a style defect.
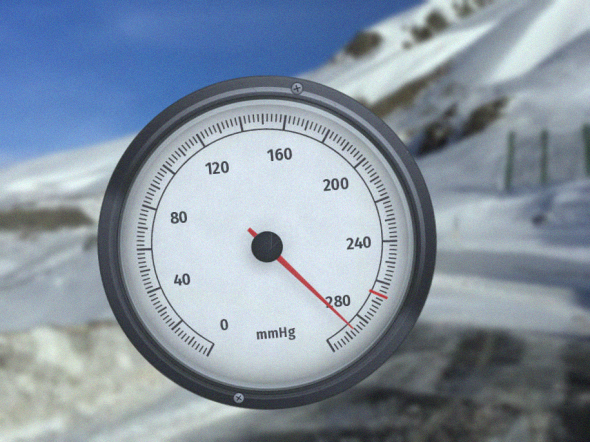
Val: 286
